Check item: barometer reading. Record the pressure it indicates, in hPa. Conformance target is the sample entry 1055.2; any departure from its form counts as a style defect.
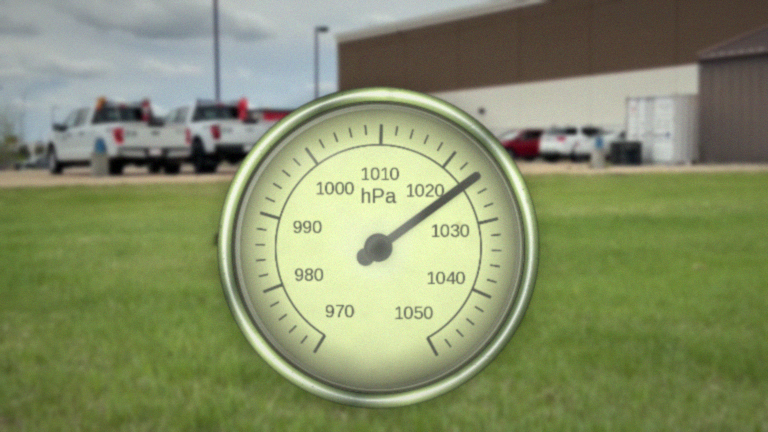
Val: 1024
